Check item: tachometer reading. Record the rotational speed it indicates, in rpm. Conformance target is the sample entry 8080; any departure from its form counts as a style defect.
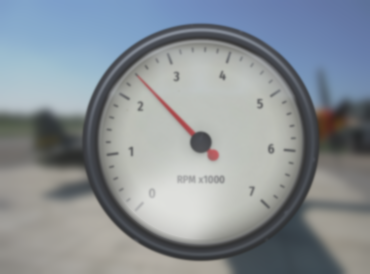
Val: 2400
